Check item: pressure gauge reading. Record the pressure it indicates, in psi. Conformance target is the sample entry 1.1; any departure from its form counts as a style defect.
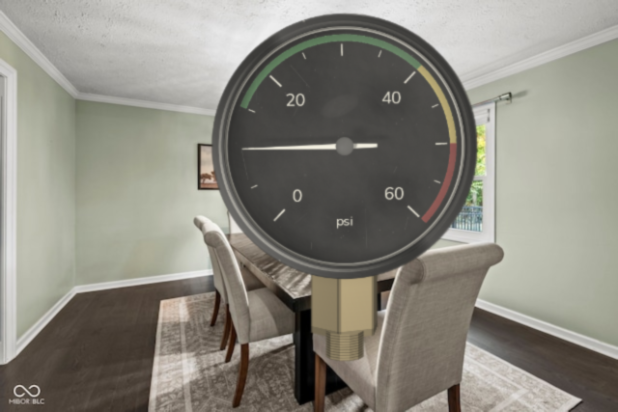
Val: 10
